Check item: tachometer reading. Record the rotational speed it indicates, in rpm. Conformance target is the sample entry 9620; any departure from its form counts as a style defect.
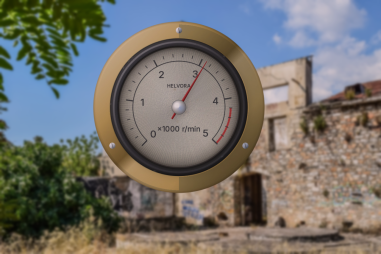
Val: 3100
